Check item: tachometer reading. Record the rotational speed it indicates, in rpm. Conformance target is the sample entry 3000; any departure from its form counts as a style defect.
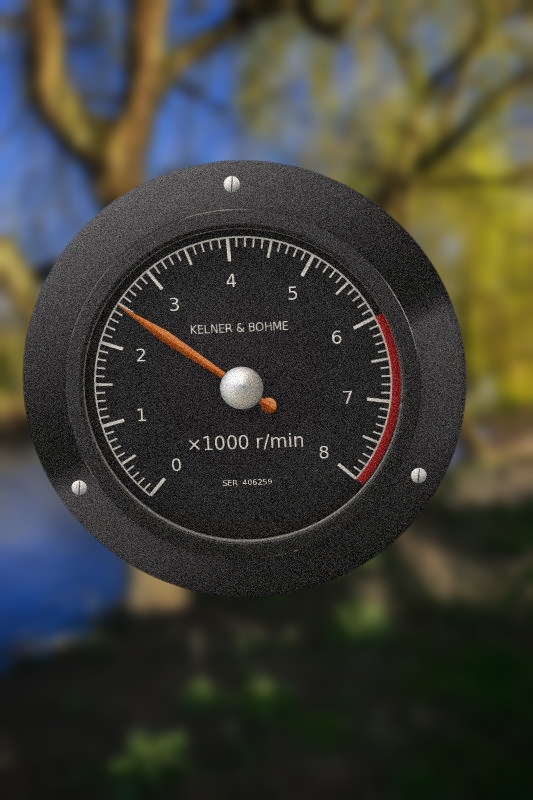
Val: 2500
